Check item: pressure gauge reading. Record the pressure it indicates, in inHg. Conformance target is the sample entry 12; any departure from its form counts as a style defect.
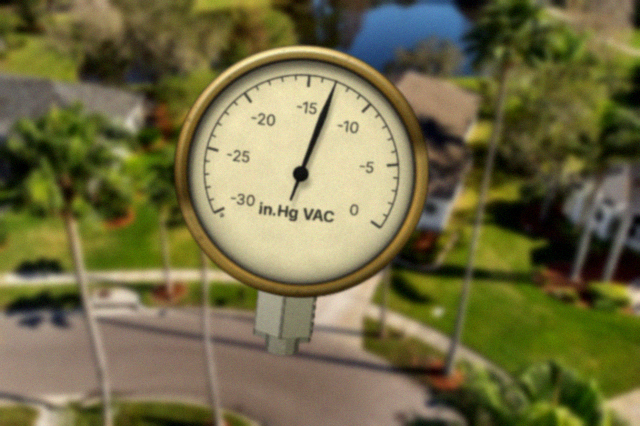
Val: -13
